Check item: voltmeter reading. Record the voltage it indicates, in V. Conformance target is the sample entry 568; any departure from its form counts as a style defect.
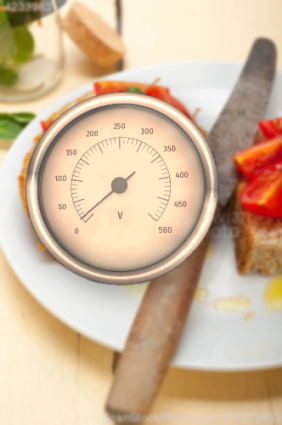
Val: 10
